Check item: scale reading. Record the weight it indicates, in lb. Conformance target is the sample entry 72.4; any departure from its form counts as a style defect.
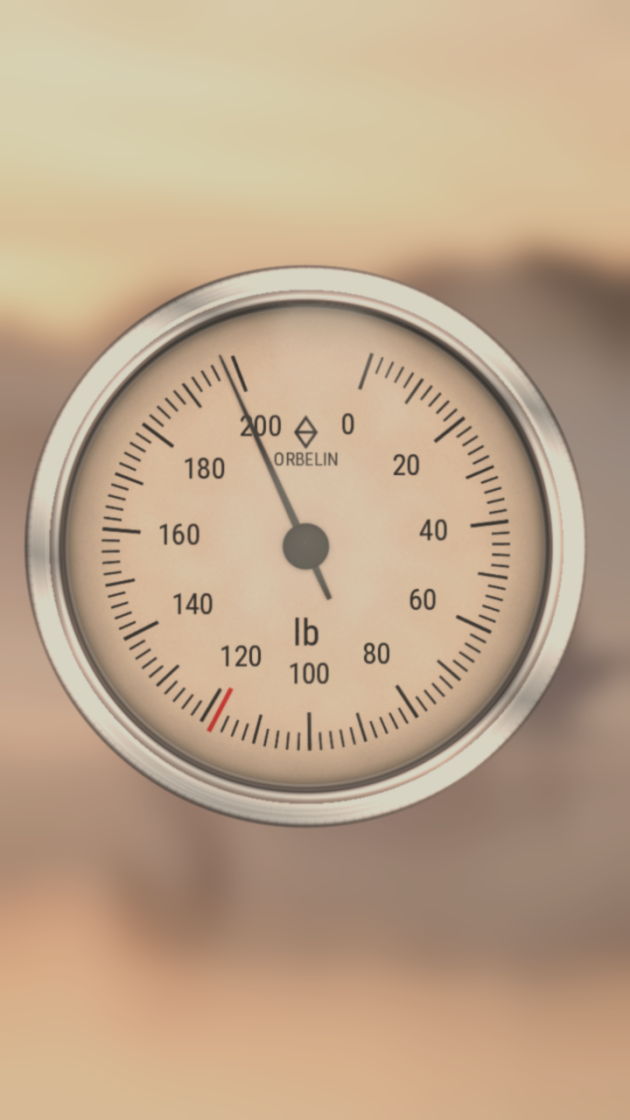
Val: 198
